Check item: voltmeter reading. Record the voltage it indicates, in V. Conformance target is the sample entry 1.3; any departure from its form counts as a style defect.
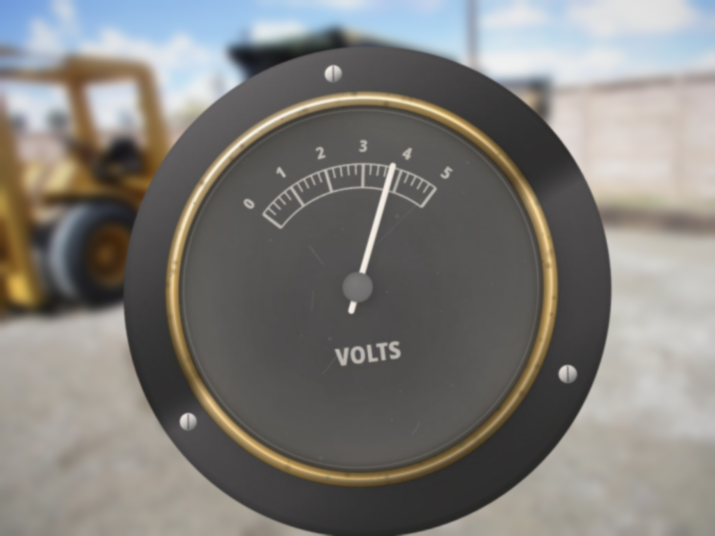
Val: 3.8
